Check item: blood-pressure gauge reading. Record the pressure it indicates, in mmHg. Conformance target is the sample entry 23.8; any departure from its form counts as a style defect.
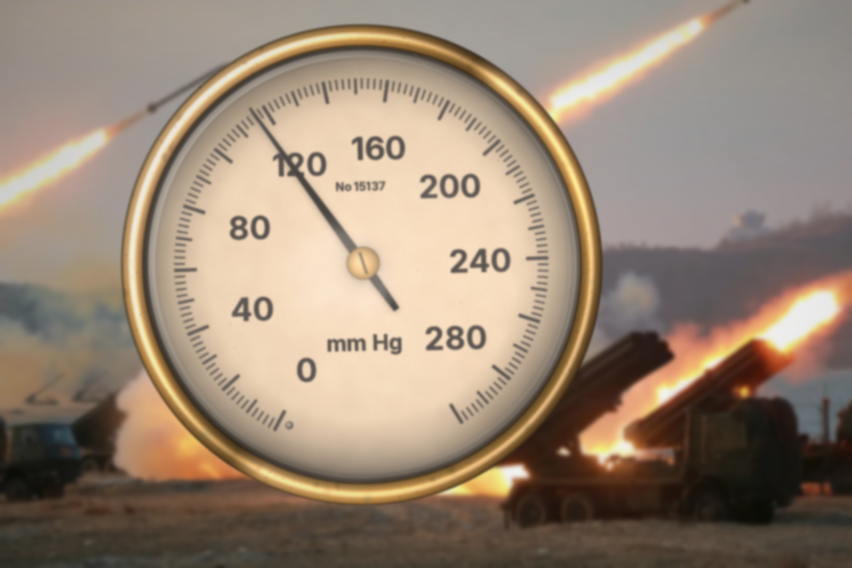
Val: 116
